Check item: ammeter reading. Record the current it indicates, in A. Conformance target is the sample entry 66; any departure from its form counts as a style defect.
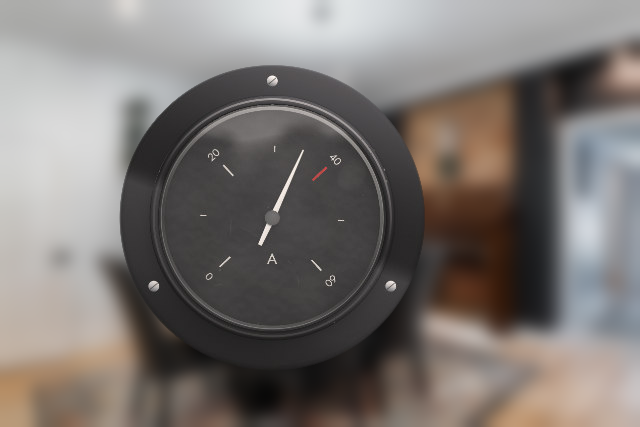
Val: 35
